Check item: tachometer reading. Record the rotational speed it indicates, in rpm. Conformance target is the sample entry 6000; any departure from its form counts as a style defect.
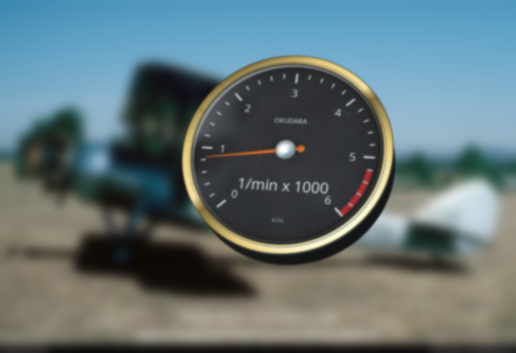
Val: 800
